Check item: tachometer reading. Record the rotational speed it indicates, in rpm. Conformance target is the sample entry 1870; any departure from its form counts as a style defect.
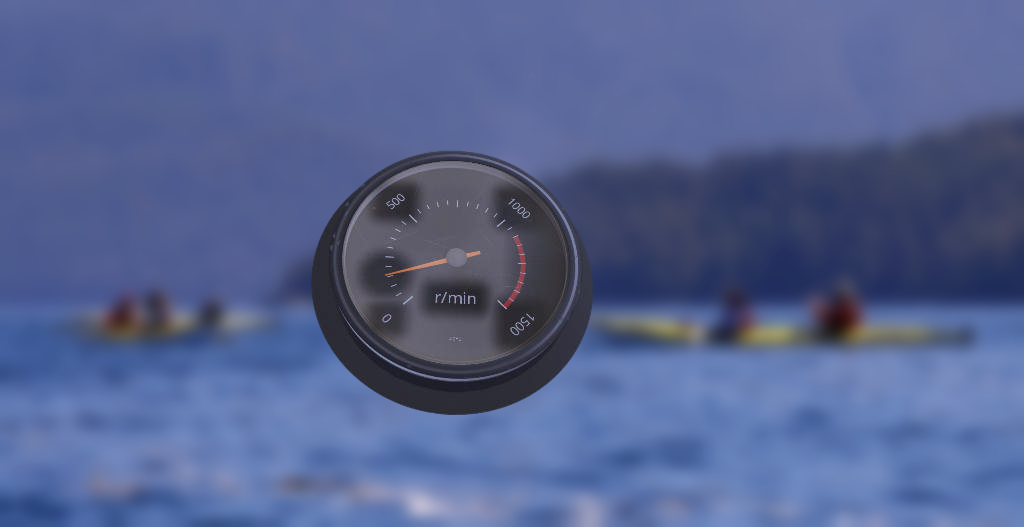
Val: 150
